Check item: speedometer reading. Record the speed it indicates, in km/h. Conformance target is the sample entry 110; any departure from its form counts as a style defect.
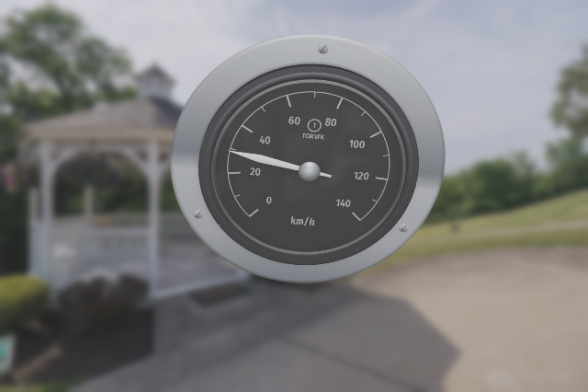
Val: 30
